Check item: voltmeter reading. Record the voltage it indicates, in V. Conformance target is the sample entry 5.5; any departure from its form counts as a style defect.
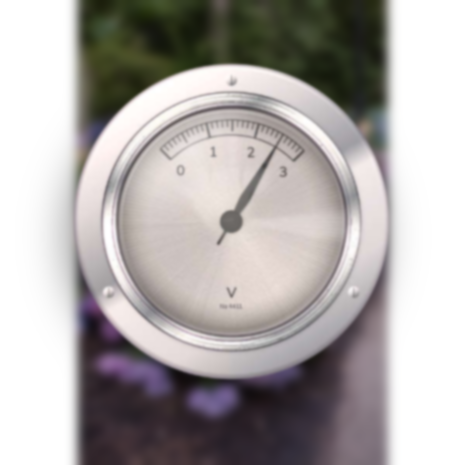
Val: 2.5
